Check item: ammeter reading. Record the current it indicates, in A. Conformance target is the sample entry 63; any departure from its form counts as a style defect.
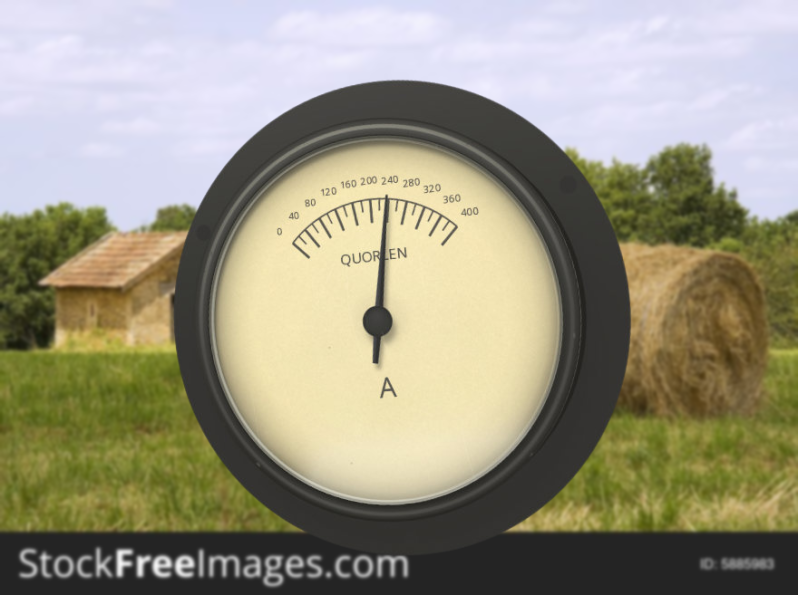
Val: 240
